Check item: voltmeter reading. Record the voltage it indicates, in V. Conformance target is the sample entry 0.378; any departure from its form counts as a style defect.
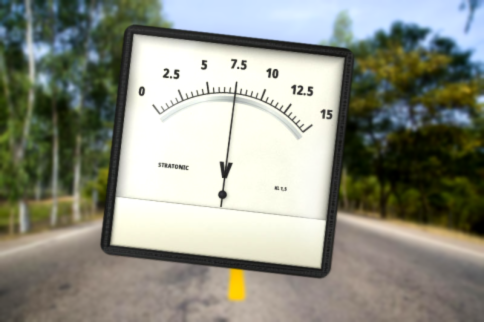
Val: 7.5
